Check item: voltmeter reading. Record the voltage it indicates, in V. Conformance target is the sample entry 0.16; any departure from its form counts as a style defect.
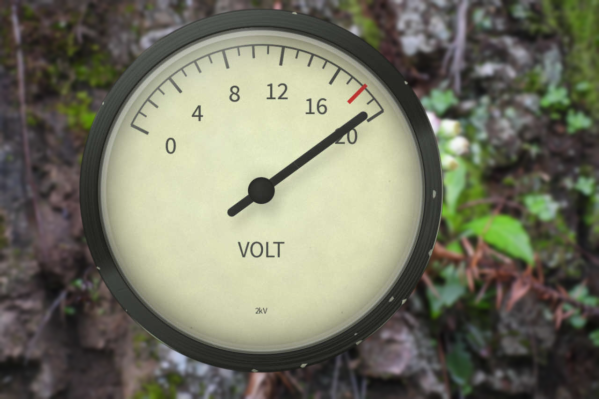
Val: 19.5
